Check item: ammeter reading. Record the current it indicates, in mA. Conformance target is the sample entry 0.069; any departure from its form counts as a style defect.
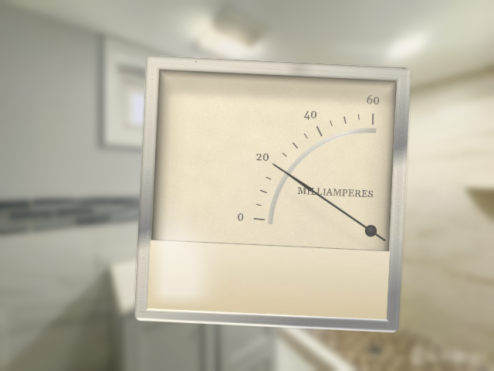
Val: 20
